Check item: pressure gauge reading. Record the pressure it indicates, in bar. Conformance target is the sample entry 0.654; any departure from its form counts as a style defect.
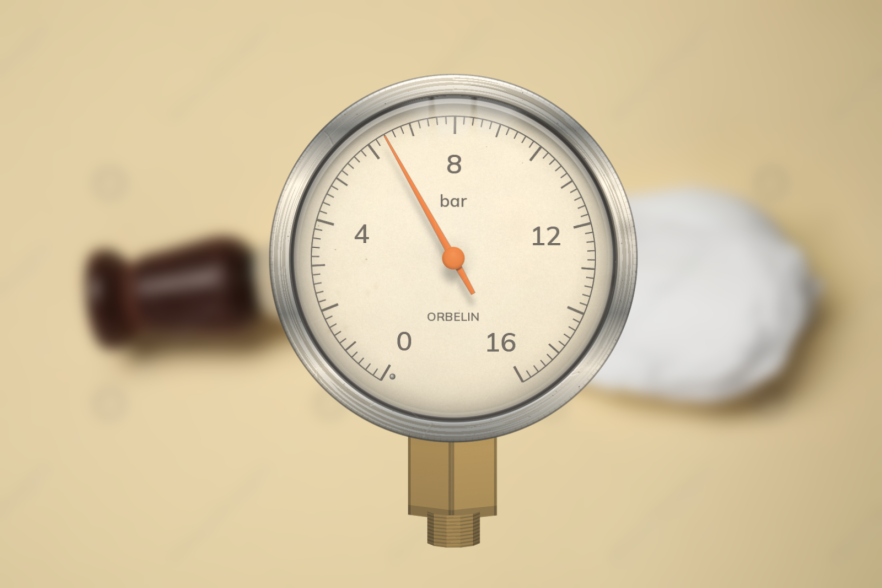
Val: 6.4
